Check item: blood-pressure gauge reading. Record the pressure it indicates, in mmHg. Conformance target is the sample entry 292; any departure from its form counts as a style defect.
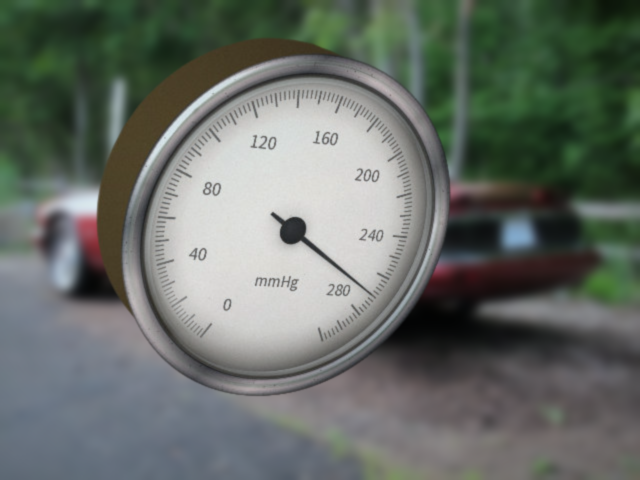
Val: 270
